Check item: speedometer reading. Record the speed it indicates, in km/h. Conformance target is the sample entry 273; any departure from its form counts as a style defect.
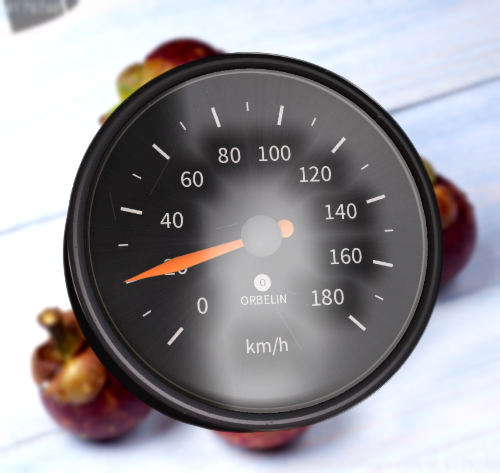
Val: 20
